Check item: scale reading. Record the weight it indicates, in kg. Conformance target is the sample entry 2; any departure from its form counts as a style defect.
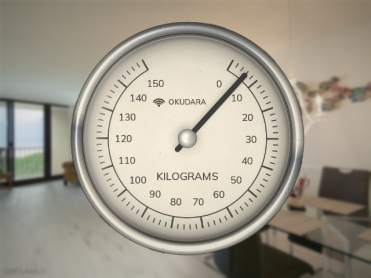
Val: 6
